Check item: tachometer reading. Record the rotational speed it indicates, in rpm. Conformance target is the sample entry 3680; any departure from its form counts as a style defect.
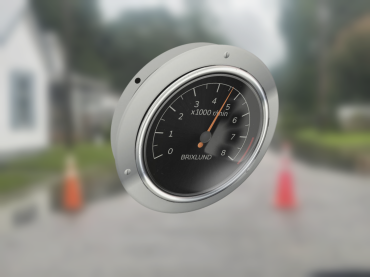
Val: 4500
